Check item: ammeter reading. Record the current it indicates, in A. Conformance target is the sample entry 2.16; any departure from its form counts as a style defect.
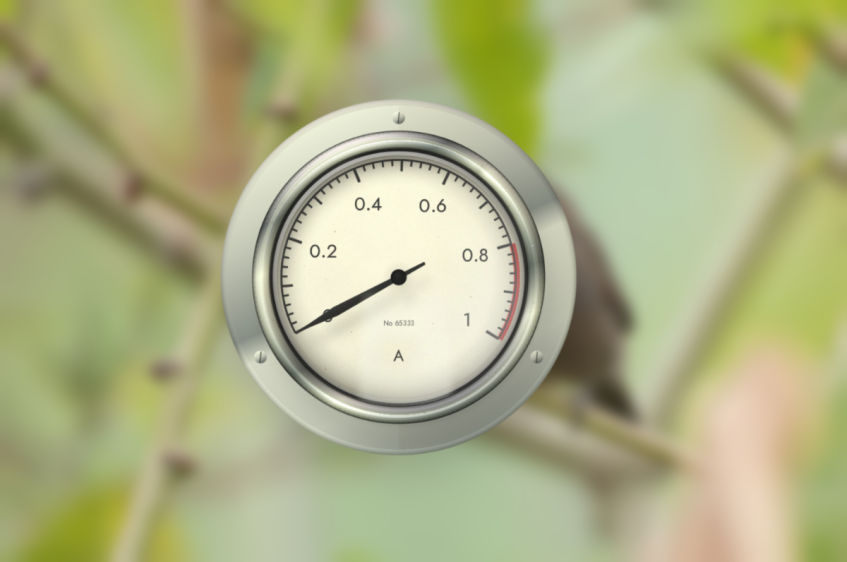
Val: 0
